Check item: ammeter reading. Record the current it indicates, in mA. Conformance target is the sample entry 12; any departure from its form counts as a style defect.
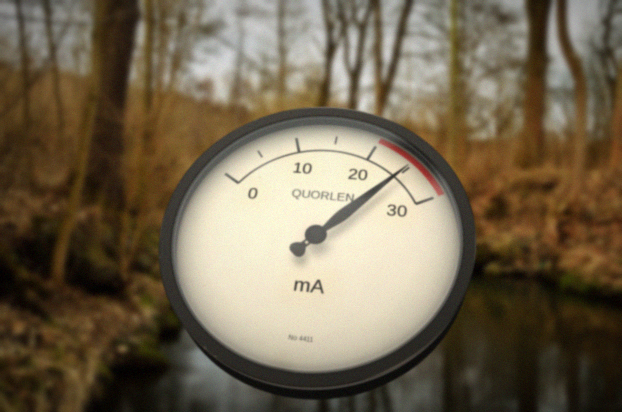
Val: 25
